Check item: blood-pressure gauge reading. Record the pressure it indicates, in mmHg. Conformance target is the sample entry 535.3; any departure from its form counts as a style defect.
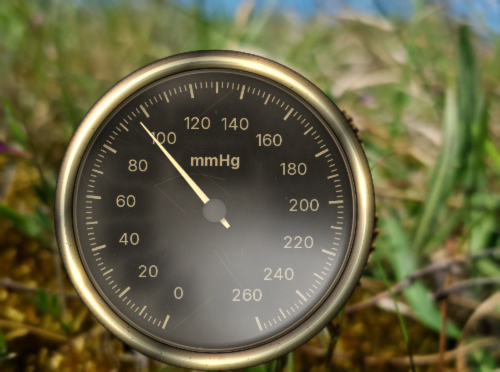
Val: 96
